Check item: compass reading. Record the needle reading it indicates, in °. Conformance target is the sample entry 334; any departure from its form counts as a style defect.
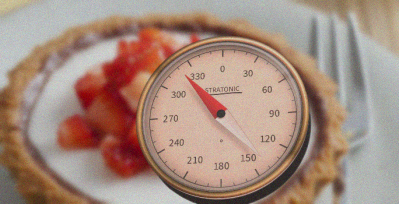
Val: 320
